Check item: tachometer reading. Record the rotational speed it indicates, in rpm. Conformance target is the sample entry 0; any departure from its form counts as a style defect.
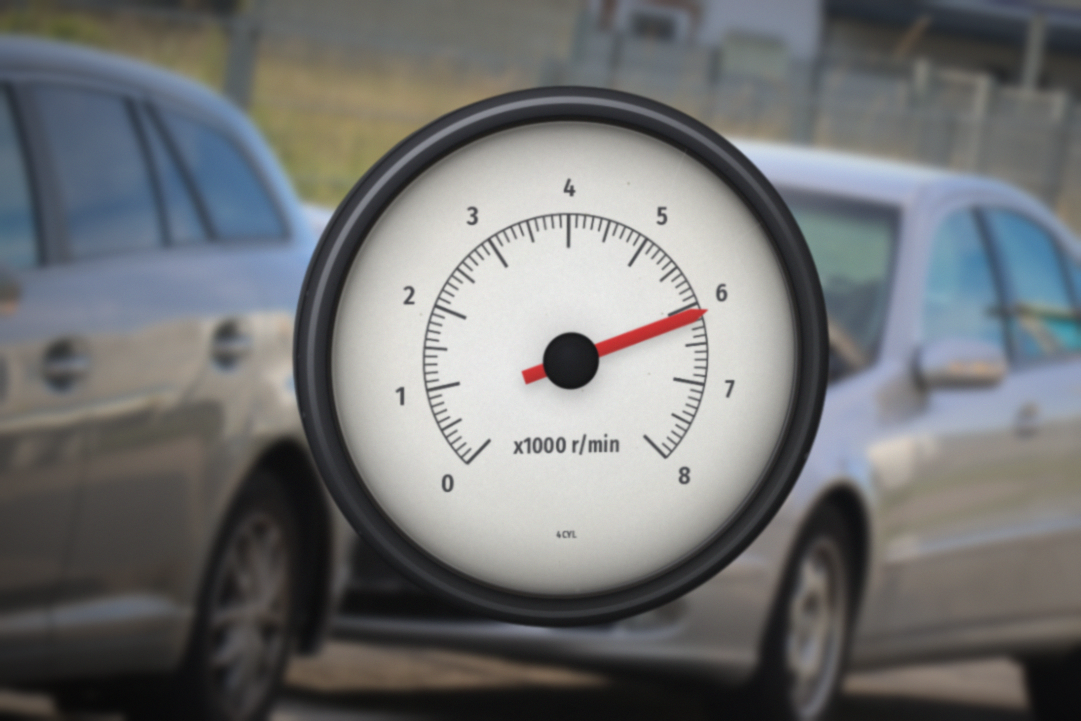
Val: 6100
